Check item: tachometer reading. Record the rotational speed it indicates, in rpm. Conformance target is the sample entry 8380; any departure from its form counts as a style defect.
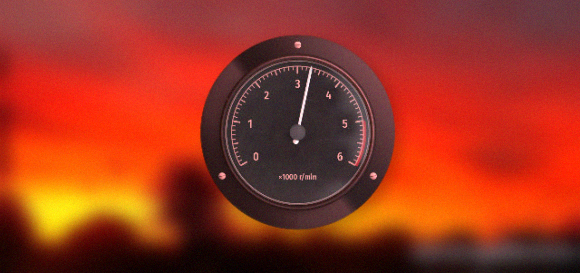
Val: 3300
